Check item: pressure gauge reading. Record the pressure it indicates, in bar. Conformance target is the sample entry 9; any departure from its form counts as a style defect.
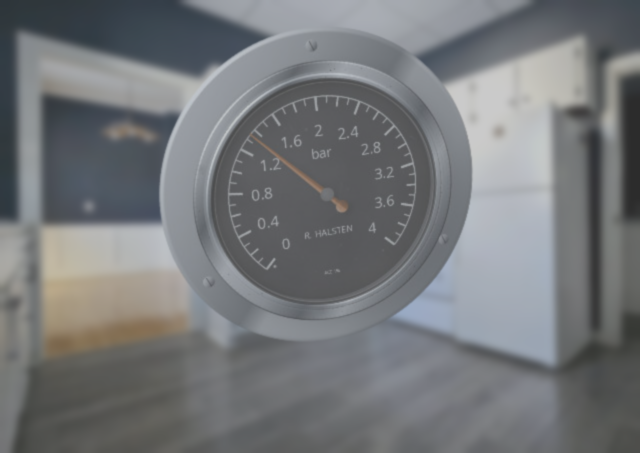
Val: 1.35
